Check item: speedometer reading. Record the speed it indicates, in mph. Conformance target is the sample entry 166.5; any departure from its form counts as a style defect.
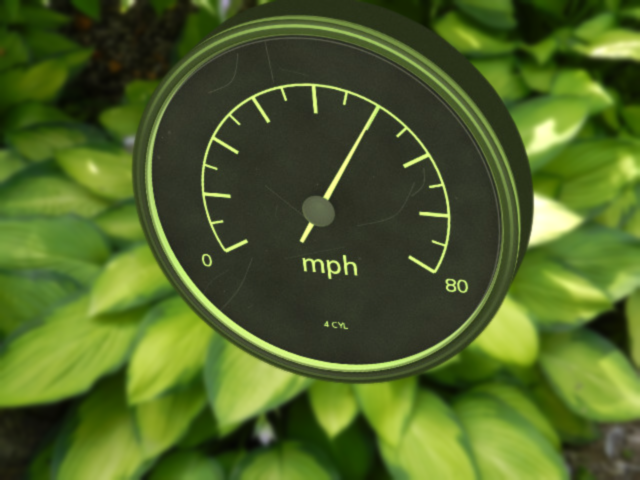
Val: 50
